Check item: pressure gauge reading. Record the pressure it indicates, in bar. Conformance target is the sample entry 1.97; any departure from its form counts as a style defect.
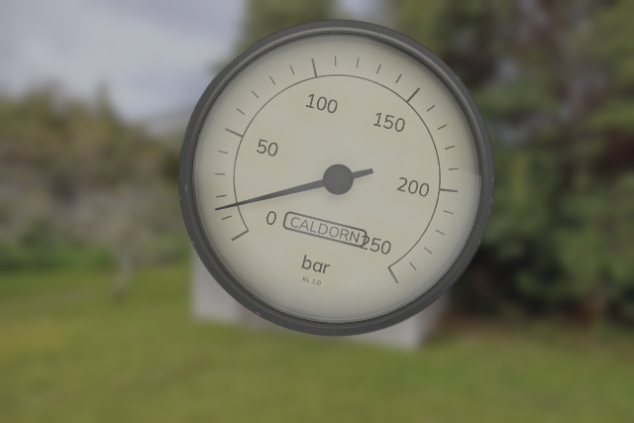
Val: 15
